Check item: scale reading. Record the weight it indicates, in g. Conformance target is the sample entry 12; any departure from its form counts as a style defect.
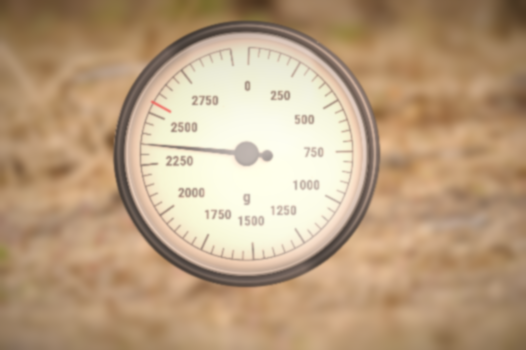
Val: 2350
